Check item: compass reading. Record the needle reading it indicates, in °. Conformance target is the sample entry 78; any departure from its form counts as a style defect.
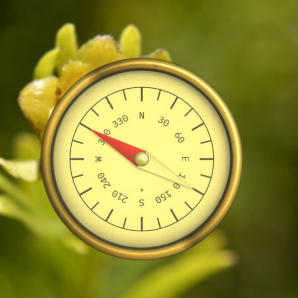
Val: 300
